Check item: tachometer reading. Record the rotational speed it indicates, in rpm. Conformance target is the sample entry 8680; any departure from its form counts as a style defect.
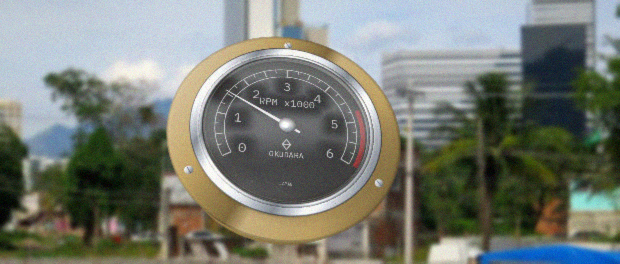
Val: 1500
